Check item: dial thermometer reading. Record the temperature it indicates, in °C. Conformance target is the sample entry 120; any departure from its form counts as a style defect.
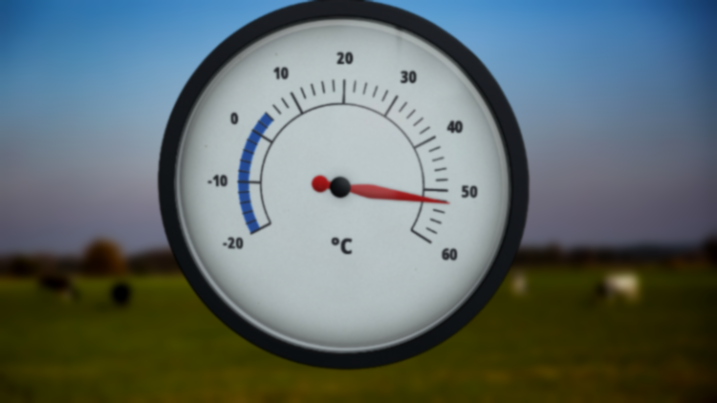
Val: 52
